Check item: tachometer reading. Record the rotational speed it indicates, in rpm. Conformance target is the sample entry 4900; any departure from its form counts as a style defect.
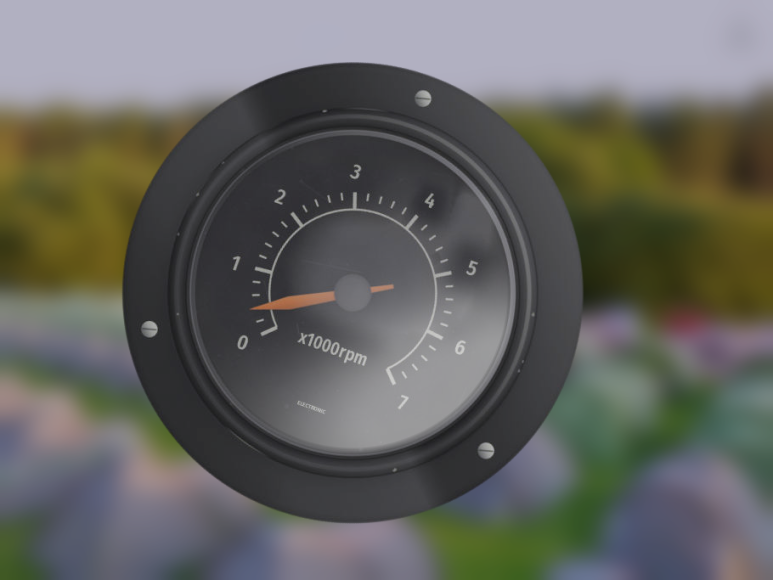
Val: 400
